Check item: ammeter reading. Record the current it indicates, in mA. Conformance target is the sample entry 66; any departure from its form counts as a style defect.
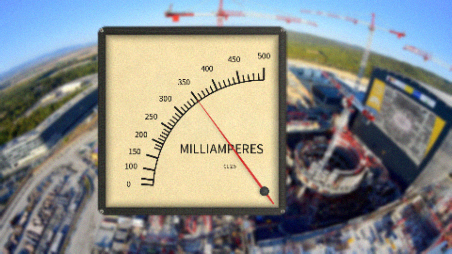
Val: 350
